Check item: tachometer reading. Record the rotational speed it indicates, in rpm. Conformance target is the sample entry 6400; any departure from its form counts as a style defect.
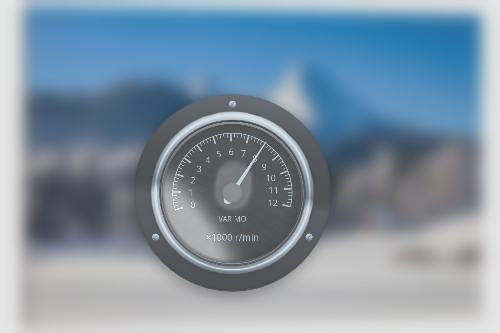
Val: 8000
